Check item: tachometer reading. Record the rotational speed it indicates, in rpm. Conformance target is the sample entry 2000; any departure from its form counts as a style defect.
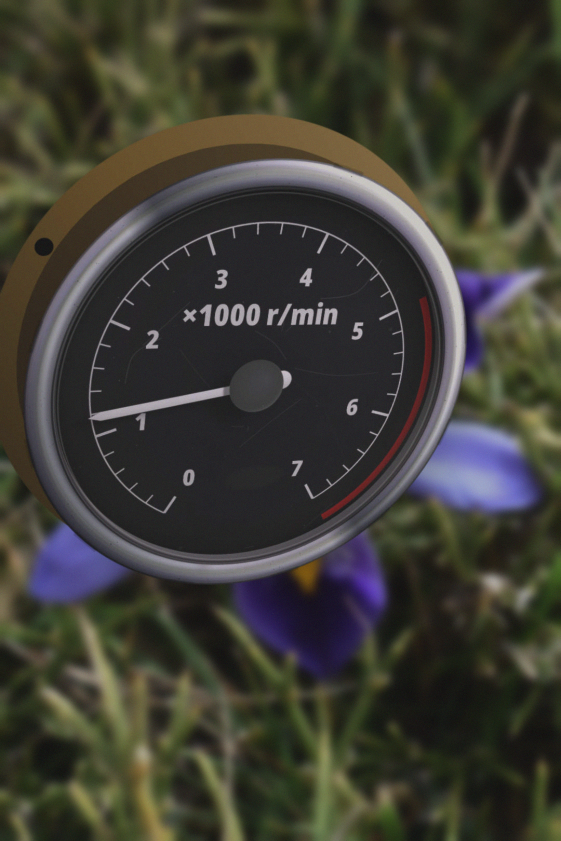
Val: 1200
